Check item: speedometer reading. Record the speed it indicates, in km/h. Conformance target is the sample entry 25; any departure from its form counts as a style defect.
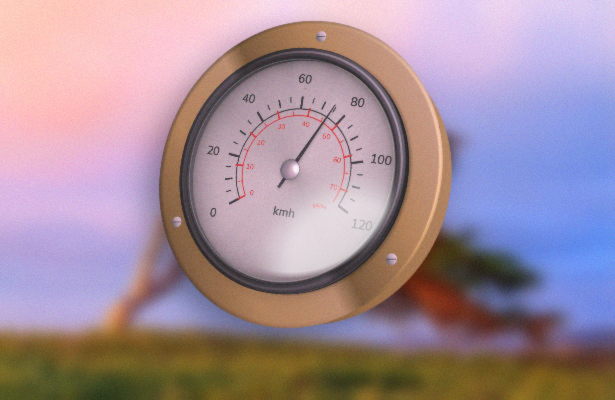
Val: 75
